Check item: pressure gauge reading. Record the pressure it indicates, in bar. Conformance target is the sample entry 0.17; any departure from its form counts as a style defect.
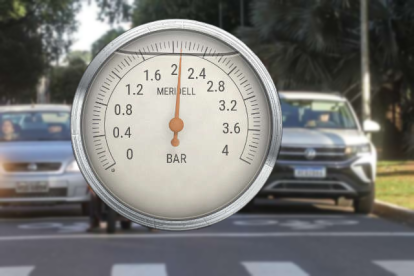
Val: 2.1
